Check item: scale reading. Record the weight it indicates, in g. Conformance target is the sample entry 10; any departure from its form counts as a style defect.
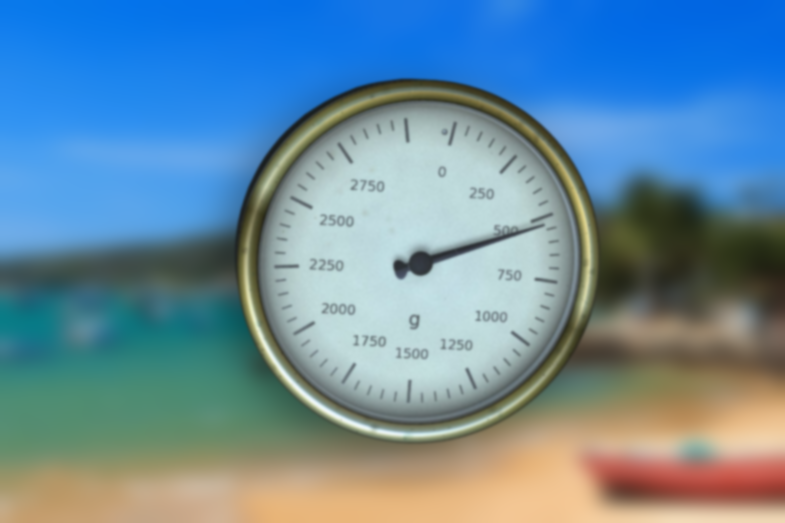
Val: 525
